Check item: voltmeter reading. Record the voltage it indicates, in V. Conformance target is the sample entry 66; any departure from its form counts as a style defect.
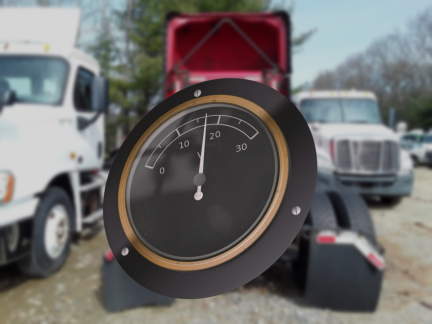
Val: 17.5
